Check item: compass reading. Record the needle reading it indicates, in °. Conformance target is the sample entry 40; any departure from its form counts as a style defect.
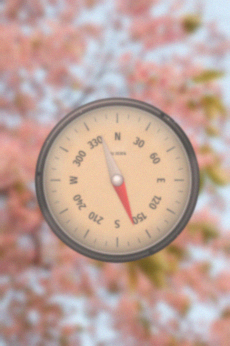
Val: 160
